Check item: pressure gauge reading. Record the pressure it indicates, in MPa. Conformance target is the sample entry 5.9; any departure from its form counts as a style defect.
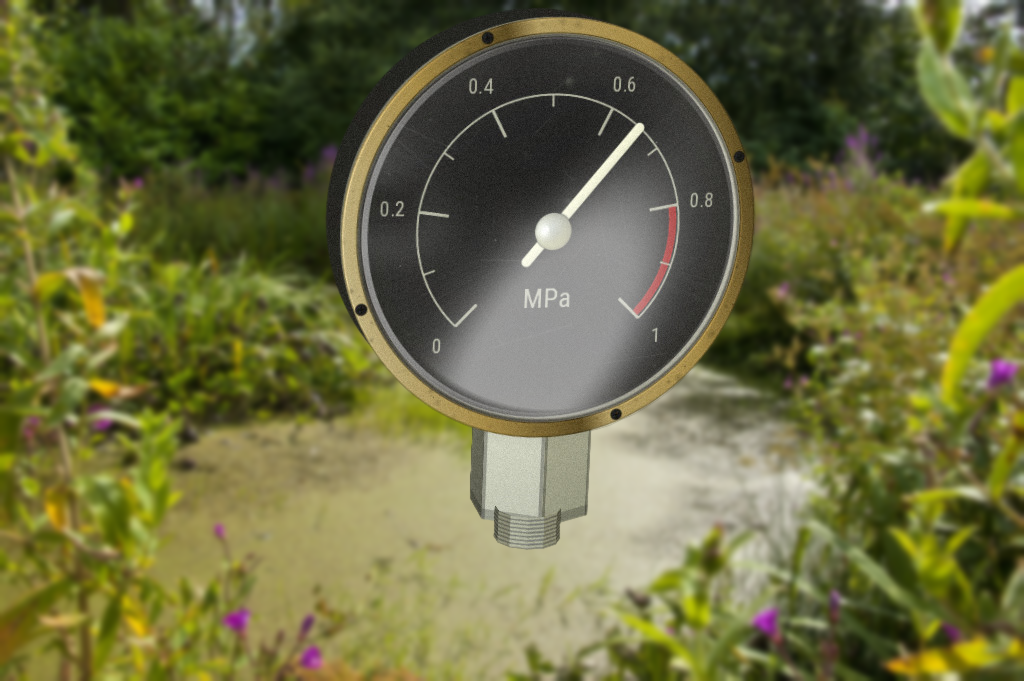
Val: 0.65
